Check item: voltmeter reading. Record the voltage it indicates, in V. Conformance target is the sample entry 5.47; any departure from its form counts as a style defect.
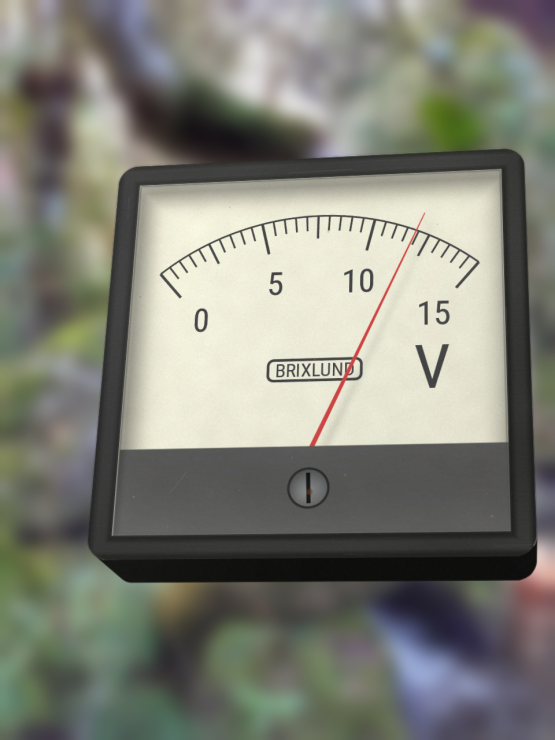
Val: 12
